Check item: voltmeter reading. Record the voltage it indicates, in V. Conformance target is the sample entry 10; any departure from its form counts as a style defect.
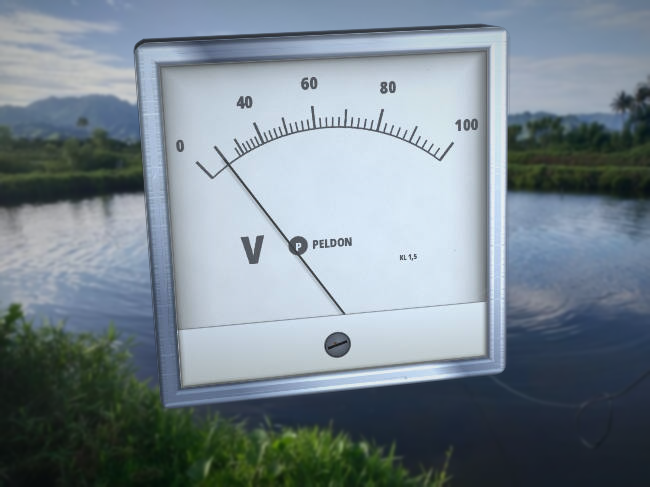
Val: 20
